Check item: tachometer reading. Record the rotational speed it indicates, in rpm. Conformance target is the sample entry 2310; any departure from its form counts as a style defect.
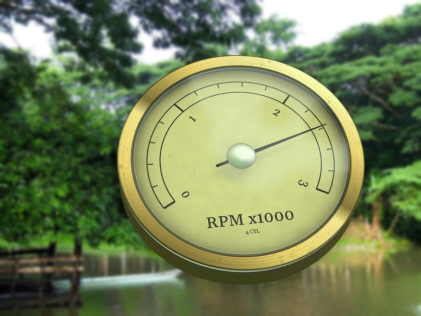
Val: 2400
